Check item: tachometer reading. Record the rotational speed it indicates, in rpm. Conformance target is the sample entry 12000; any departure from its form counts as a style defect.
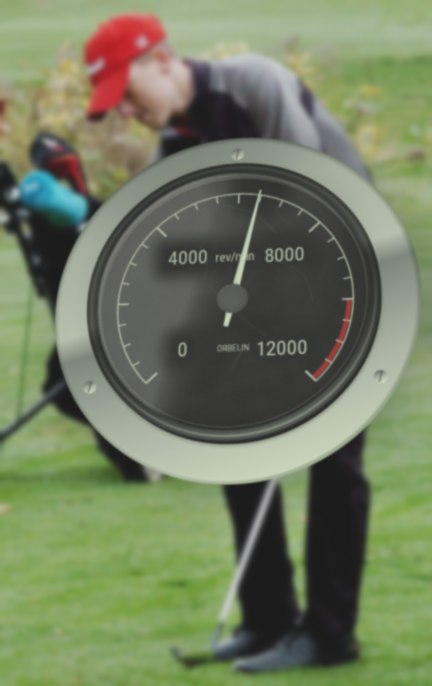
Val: 6500
